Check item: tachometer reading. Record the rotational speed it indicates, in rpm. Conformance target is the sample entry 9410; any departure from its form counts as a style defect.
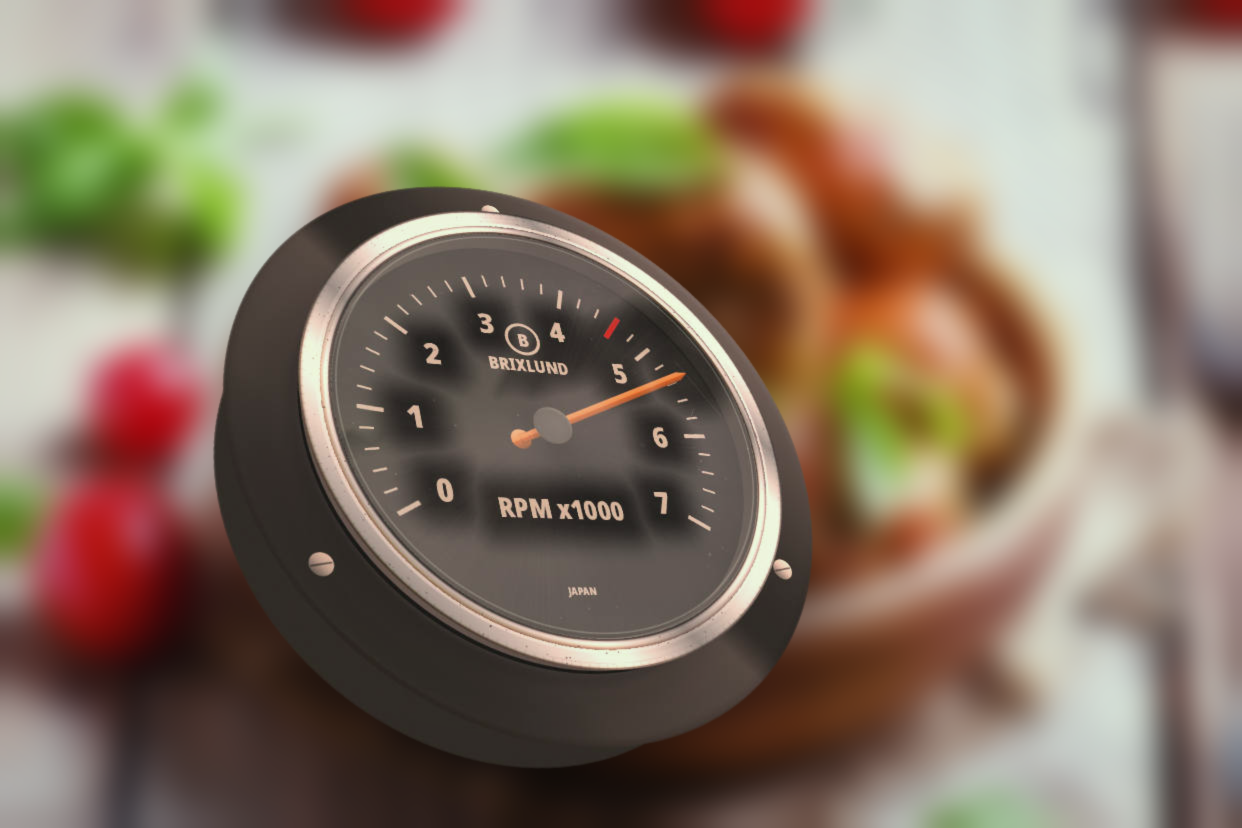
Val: 5400
